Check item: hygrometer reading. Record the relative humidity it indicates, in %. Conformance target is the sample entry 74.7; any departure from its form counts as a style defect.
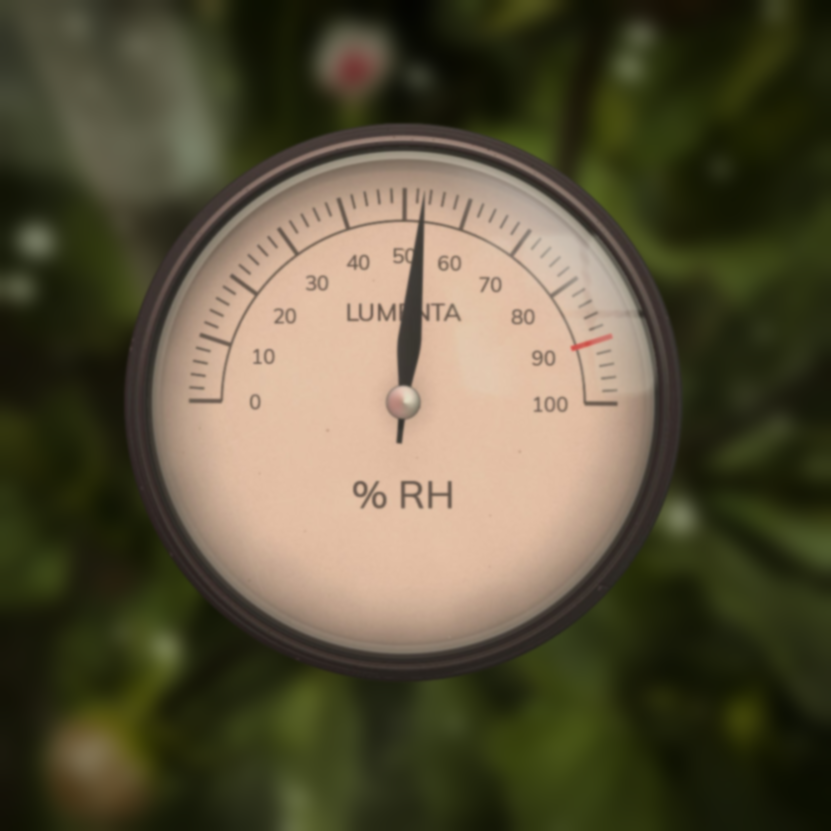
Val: 53
